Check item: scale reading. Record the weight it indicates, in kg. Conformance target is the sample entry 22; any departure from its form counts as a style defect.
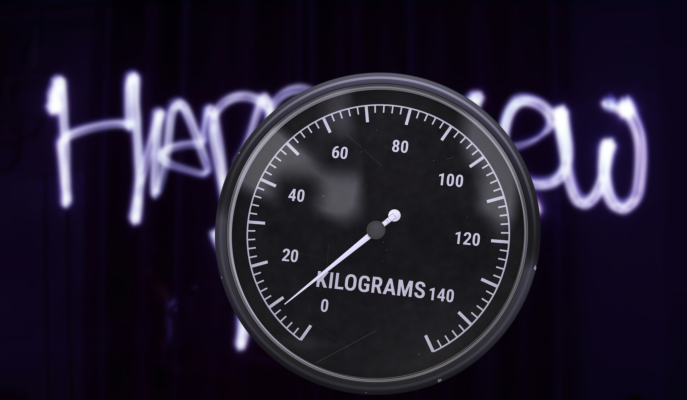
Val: 8
